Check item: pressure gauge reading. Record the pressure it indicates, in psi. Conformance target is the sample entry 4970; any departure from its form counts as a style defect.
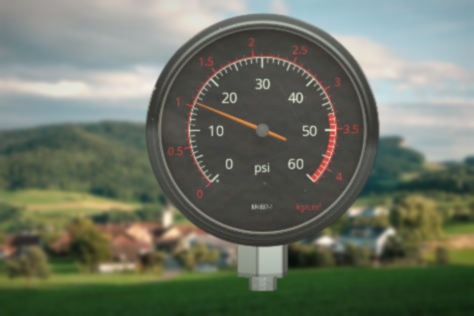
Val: 15
